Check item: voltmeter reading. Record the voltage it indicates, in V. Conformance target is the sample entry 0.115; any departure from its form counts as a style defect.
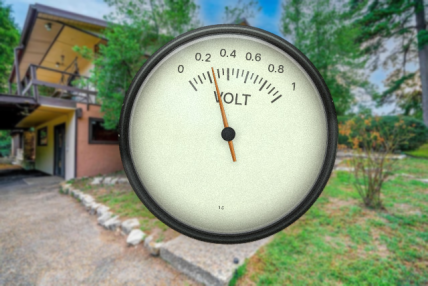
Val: 0.25
